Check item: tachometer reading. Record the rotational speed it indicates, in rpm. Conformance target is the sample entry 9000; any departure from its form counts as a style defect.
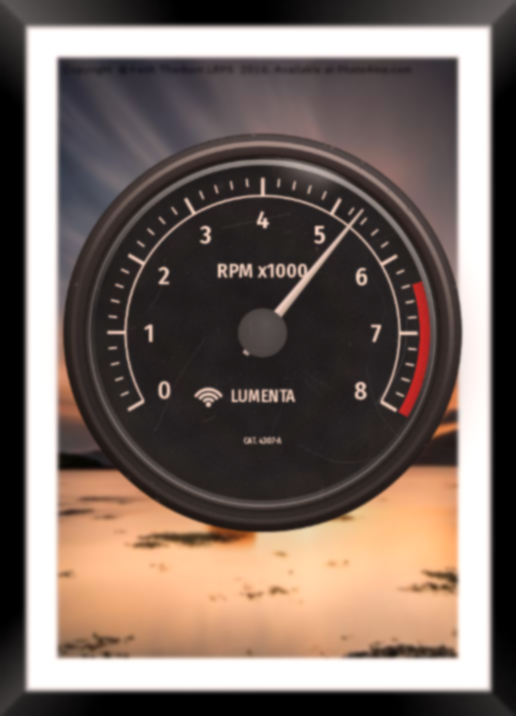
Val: 5300
